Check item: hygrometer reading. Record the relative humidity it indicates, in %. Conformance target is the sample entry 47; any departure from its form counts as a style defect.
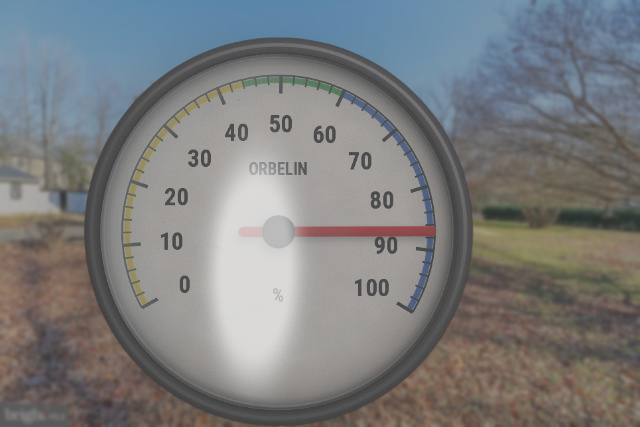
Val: 87
